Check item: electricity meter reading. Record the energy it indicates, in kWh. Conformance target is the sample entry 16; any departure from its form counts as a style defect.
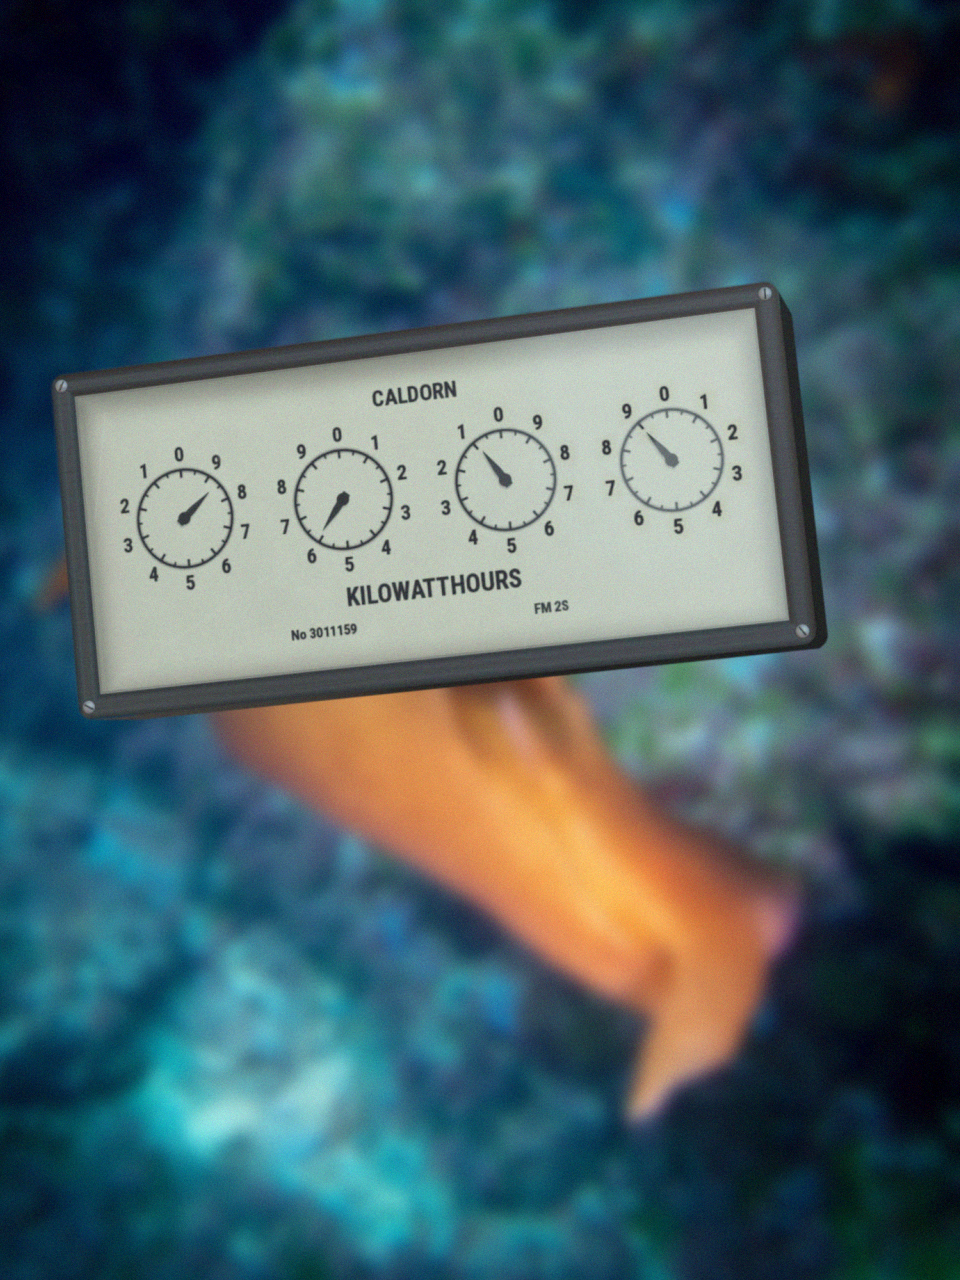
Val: 8609
